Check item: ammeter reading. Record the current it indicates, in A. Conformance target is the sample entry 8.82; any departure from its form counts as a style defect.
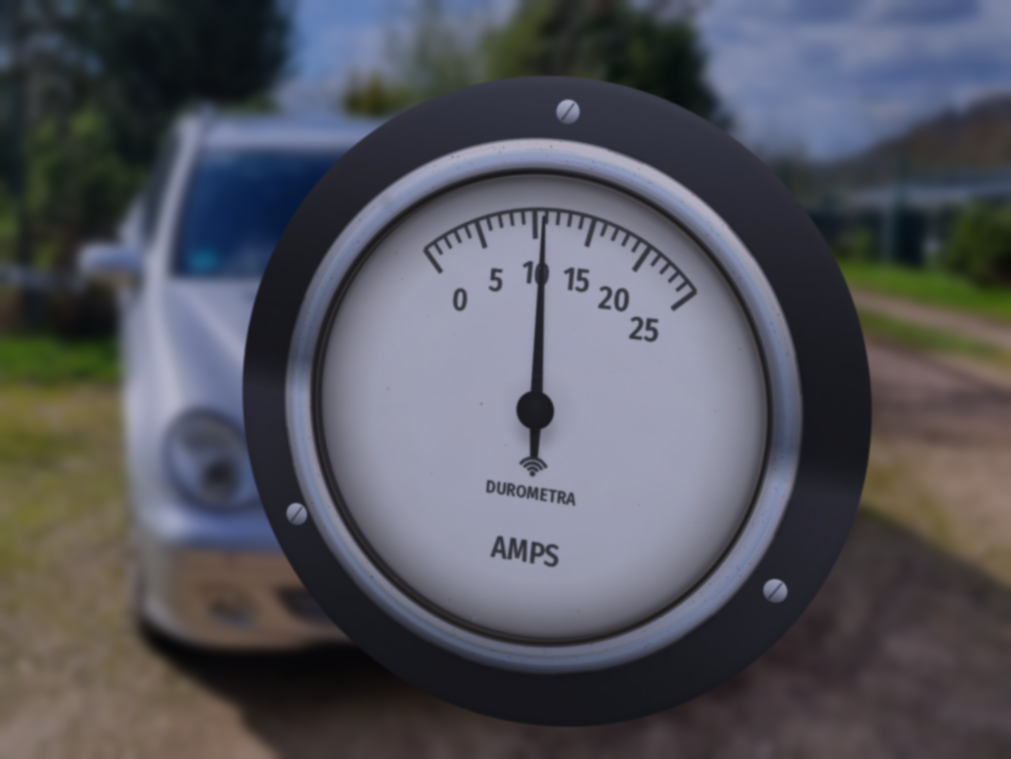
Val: 11
